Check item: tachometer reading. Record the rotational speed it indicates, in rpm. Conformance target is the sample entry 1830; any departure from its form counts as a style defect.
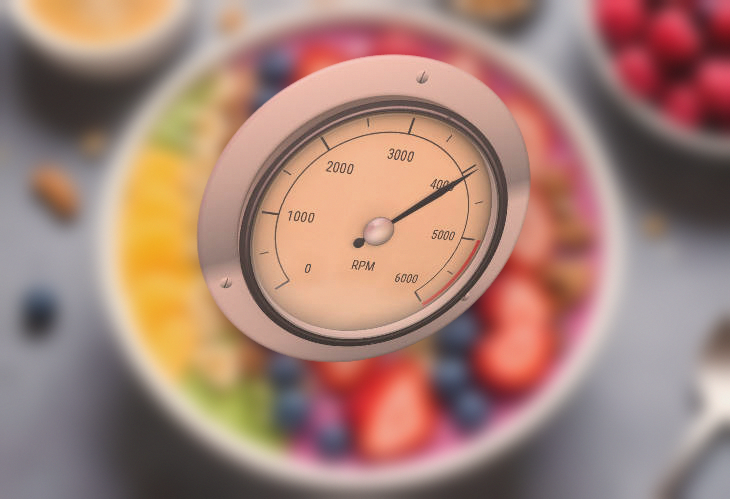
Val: 4000
